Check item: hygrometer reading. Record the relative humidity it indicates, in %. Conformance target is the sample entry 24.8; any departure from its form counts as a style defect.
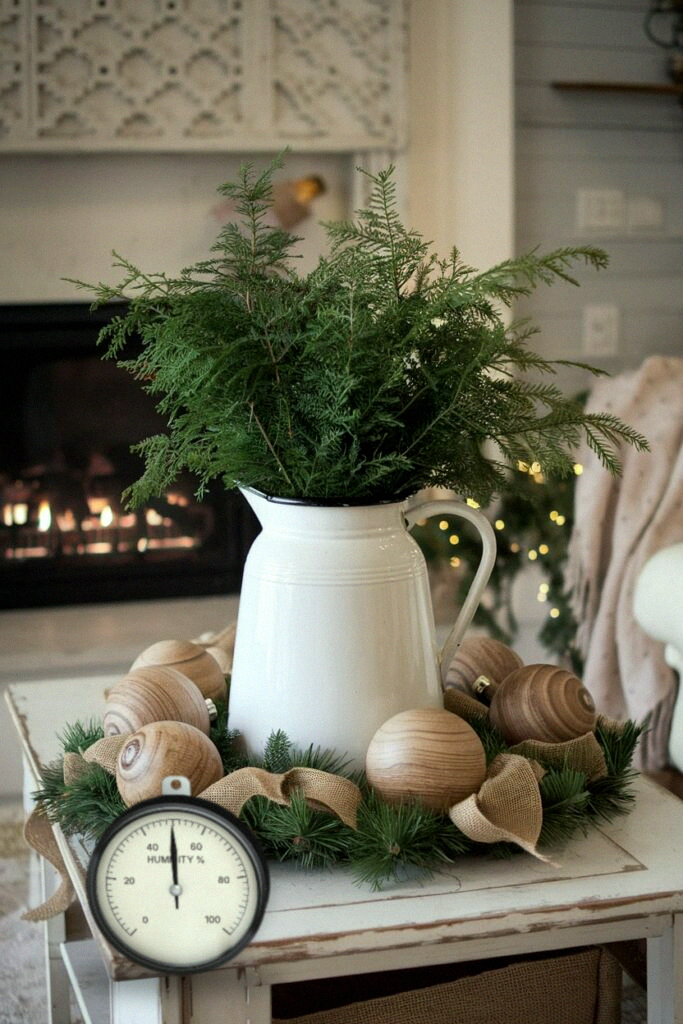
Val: 50
